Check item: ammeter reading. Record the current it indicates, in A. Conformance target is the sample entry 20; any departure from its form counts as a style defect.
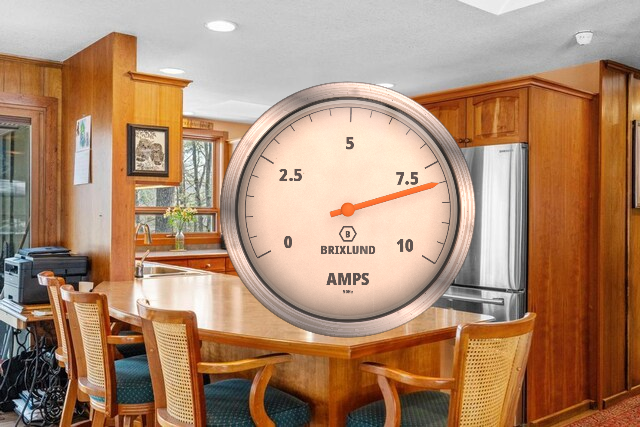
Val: 8
